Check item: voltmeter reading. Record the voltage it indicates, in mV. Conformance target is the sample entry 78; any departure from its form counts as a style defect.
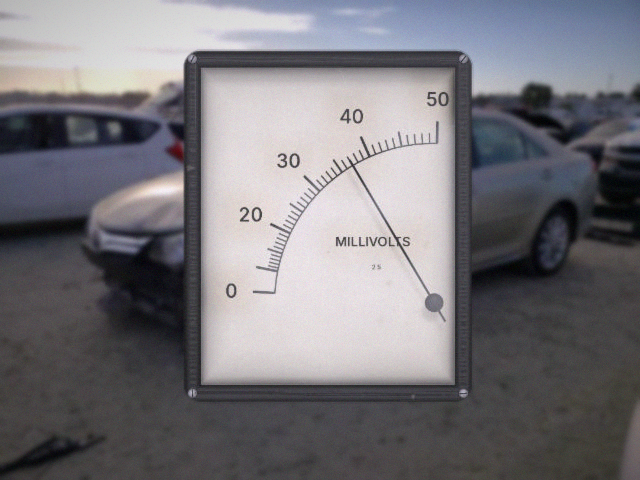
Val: 37
